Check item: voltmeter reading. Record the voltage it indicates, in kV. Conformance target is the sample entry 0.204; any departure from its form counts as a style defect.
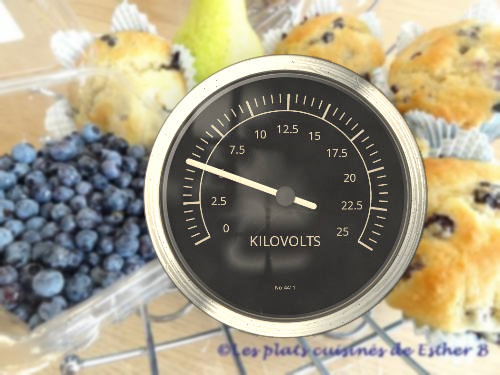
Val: 5
